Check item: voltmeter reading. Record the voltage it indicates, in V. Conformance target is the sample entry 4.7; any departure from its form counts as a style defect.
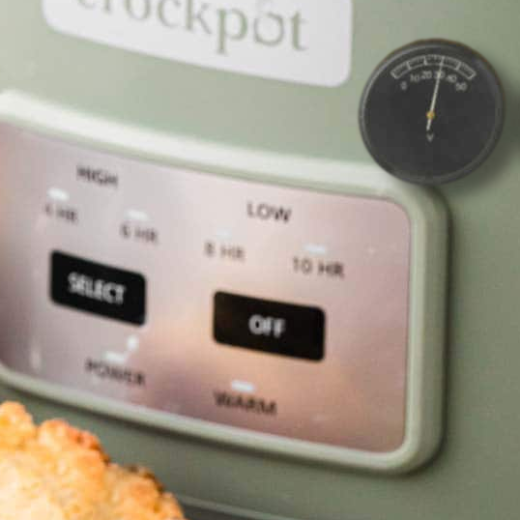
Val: 30
